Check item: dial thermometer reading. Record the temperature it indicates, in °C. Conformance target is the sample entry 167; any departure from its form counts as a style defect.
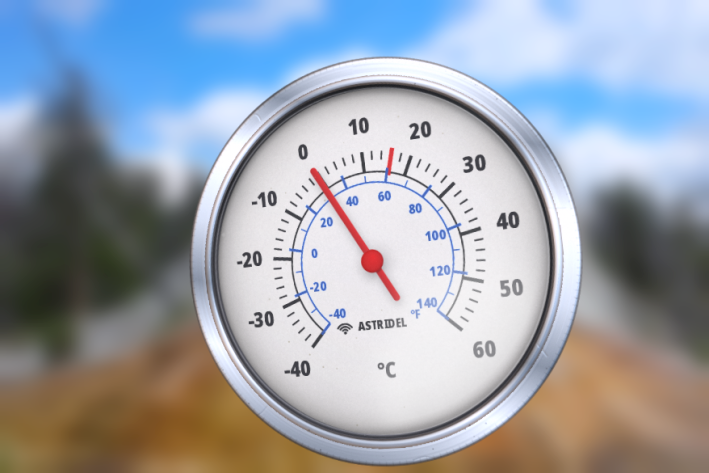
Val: 0
